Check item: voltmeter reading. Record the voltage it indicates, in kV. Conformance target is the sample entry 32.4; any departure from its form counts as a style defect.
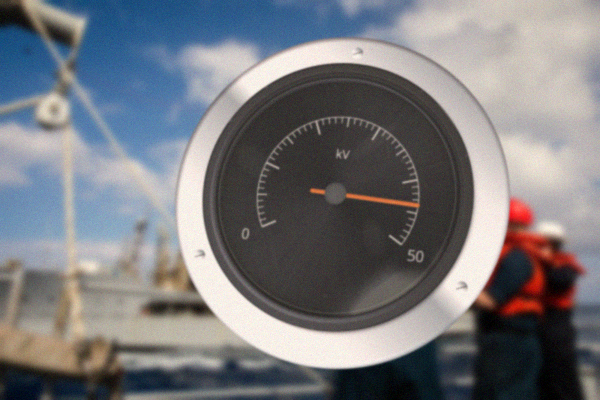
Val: 44
